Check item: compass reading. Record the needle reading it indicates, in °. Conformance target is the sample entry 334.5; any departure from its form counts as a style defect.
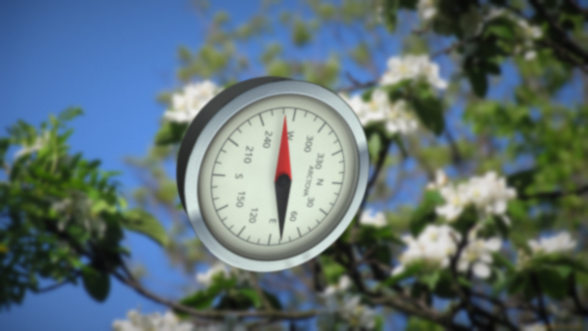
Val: 260
